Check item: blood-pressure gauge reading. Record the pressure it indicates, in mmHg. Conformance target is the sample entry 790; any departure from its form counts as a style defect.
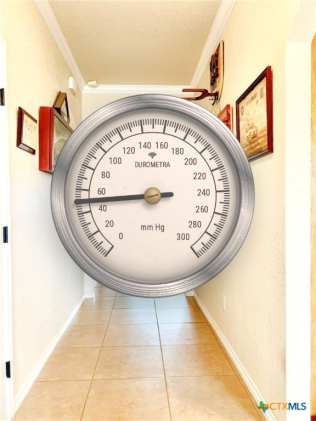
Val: 50
